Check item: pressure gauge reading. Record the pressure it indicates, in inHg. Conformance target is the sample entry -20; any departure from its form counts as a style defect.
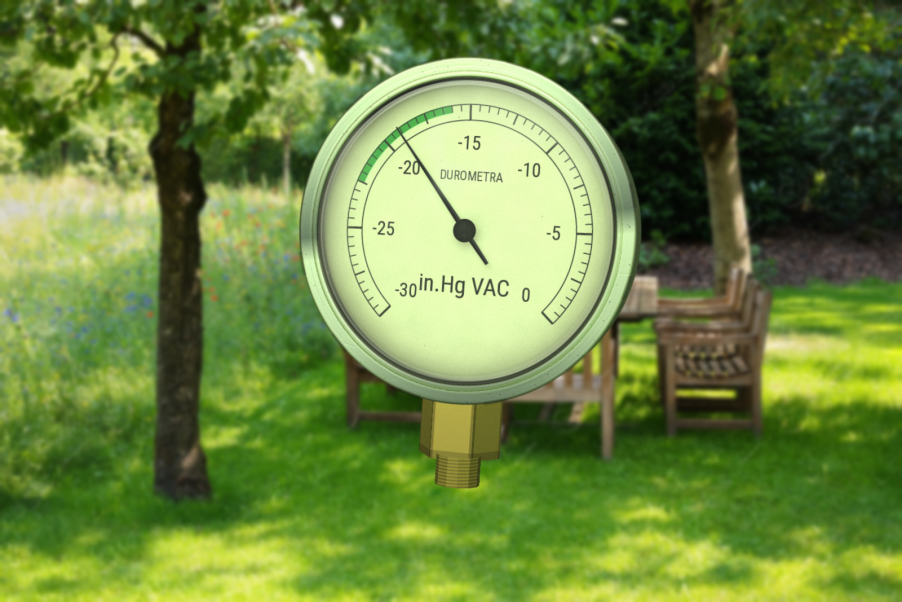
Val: -19
